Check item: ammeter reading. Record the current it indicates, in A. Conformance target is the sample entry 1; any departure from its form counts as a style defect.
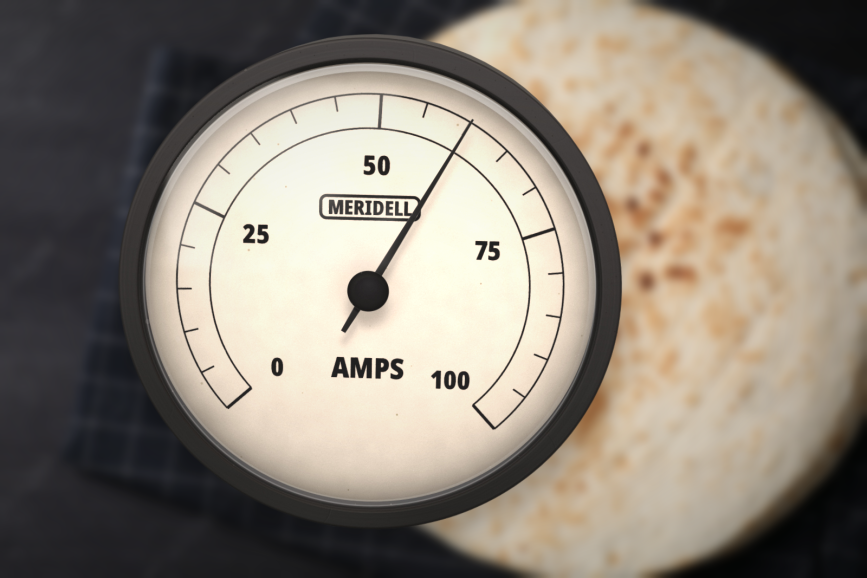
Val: 60
